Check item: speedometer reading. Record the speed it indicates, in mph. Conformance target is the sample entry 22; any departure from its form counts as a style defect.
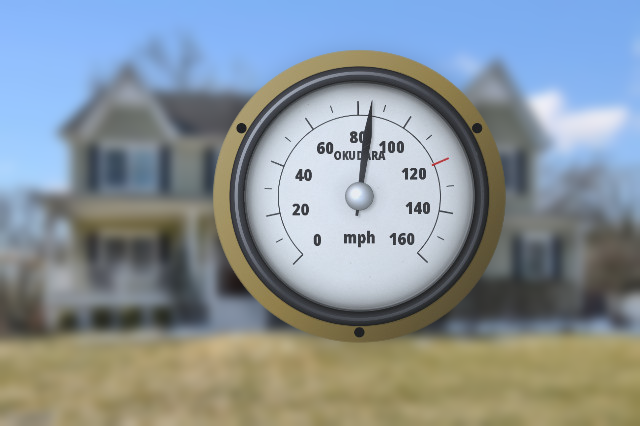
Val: 85
